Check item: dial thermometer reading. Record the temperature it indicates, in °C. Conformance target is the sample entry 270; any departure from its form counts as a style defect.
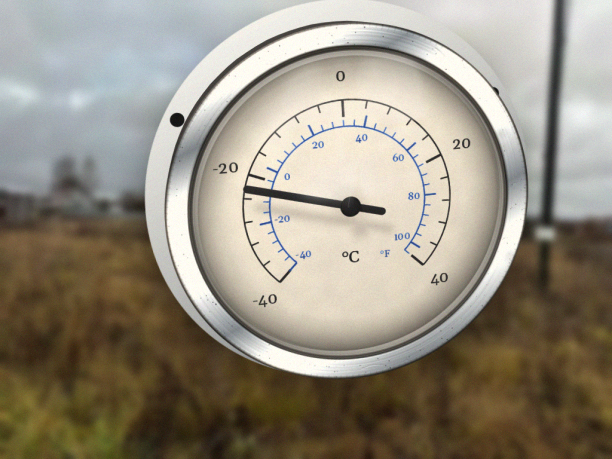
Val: -22
